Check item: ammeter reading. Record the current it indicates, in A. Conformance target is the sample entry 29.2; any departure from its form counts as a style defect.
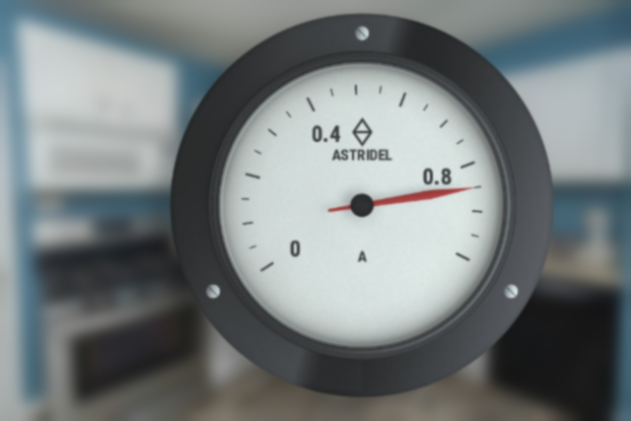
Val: 0.85
